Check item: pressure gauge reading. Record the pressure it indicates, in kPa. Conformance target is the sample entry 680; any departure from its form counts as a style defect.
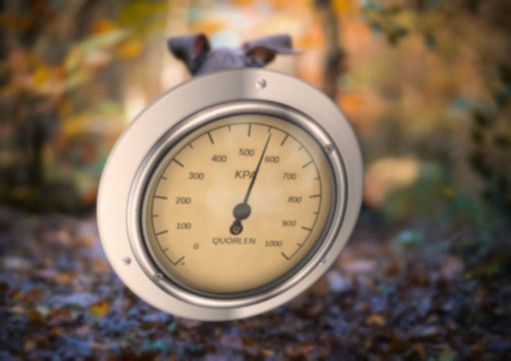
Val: 550
